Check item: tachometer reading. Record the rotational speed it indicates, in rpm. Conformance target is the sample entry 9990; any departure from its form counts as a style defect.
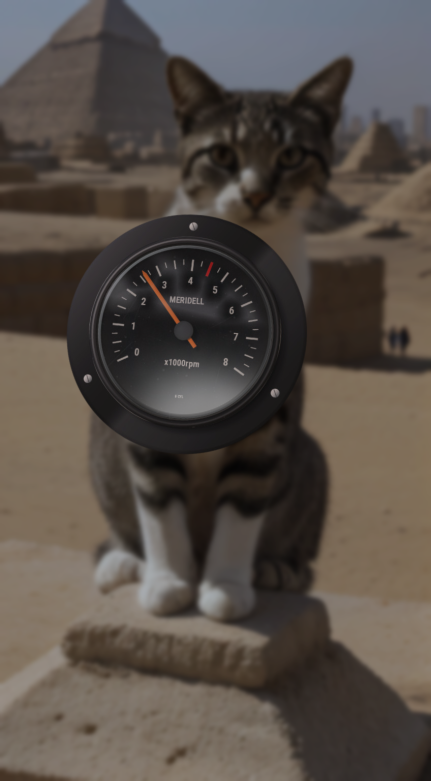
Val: 2625
